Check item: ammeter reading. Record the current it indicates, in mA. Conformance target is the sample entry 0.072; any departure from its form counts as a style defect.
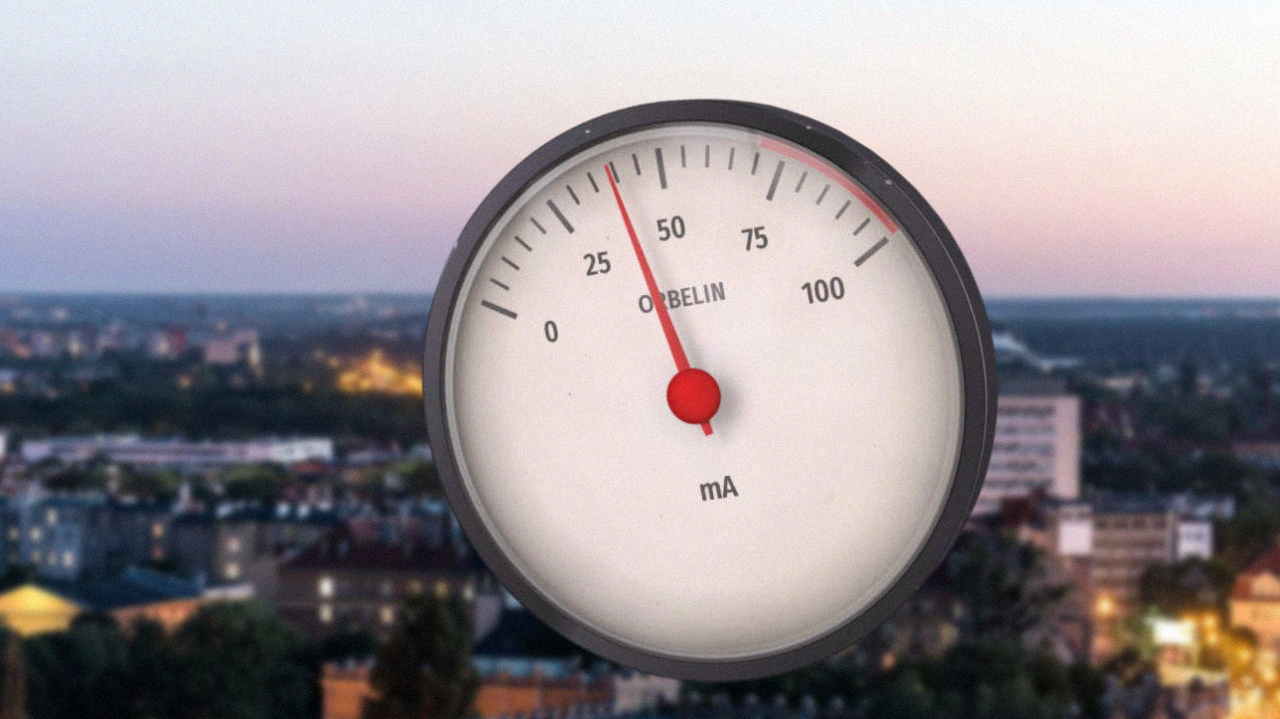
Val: 40
